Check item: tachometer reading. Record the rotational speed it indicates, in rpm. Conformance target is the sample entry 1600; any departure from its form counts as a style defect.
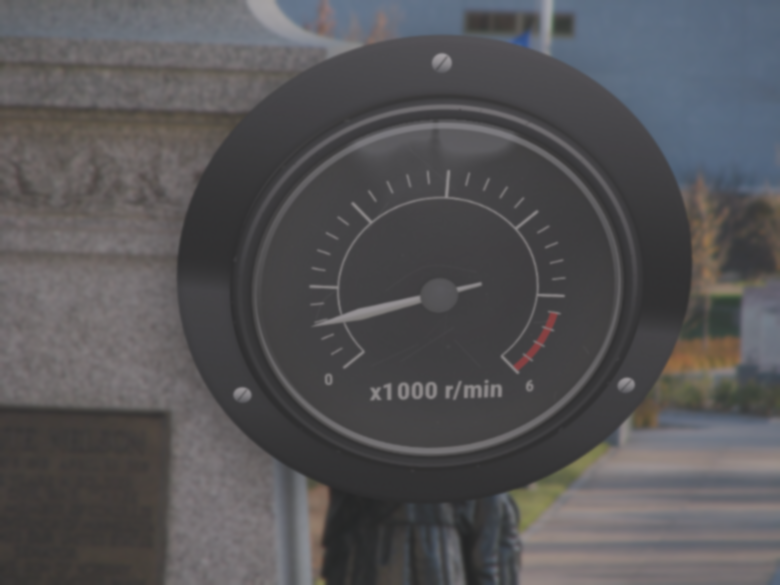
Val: 600
